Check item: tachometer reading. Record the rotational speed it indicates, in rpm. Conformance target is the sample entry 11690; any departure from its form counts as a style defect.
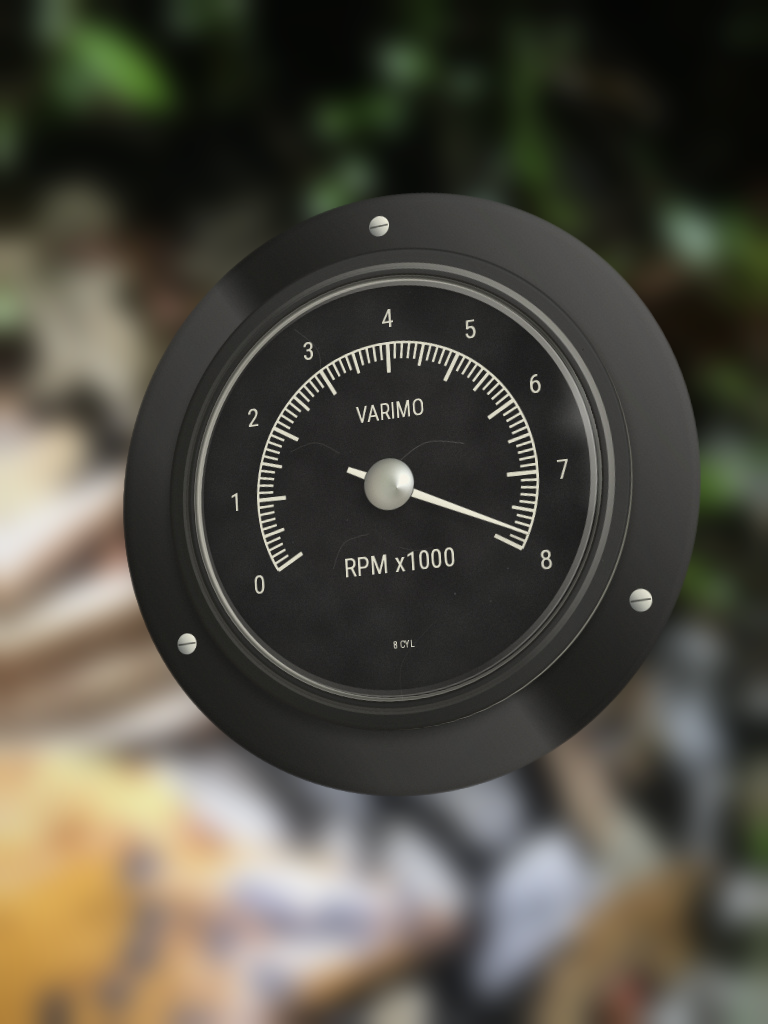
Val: 7800
